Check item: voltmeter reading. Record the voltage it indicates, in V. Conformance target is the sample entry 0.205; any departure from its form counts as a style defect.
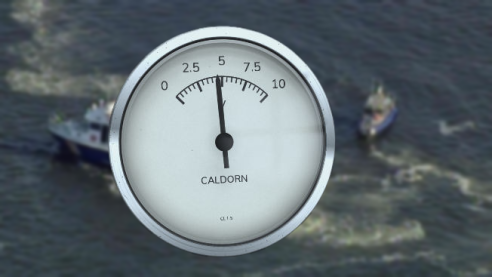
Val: 4.5
